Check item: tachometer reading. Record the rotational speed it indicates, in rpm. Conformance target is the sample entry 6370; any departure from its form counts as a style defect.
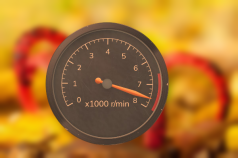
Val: 7600
